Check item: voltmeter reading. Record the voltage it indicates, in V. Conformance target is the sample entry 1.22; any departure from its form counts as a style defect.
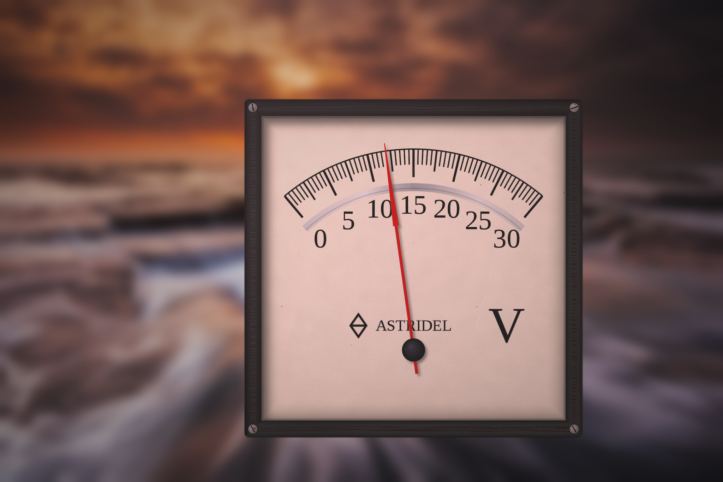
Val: 12
